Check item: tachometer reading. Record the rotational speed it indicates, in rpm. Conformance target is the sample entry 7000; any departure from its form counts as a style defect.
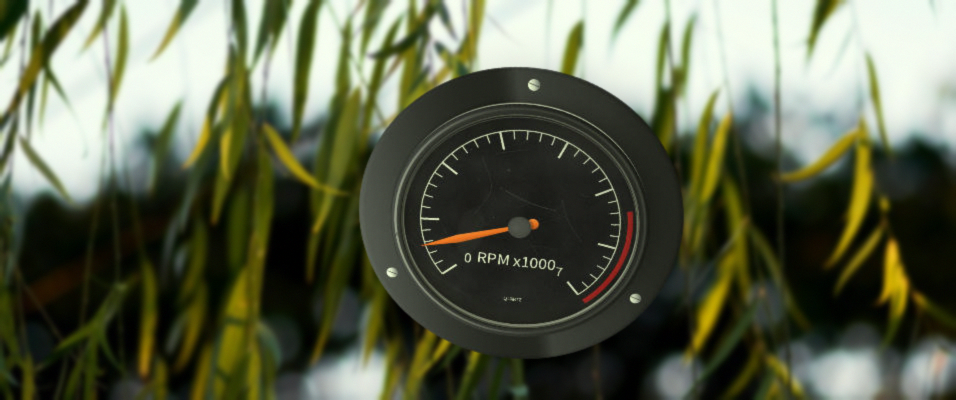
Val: 600
